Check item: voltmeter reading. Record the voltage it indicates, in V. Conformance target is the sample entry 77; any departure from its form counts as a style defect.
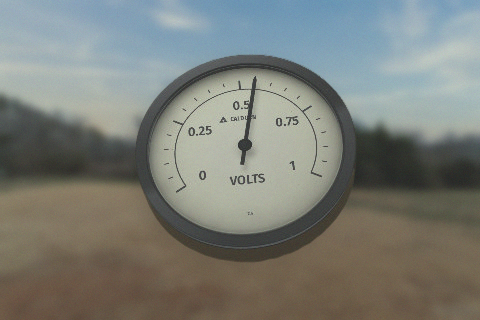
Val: 0.55
